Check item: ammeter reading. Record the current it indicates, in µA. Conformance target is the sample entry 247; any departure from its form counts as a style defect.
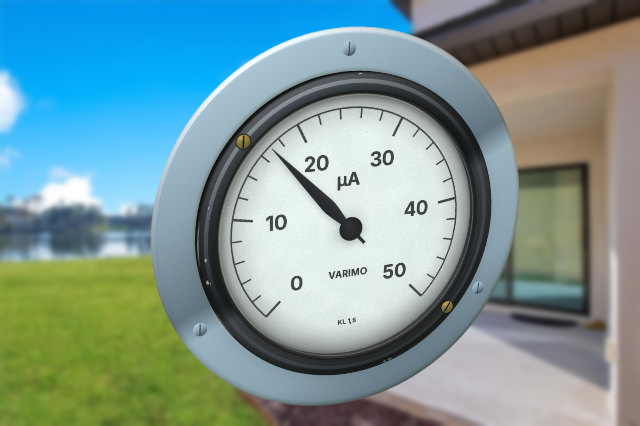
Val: 17
